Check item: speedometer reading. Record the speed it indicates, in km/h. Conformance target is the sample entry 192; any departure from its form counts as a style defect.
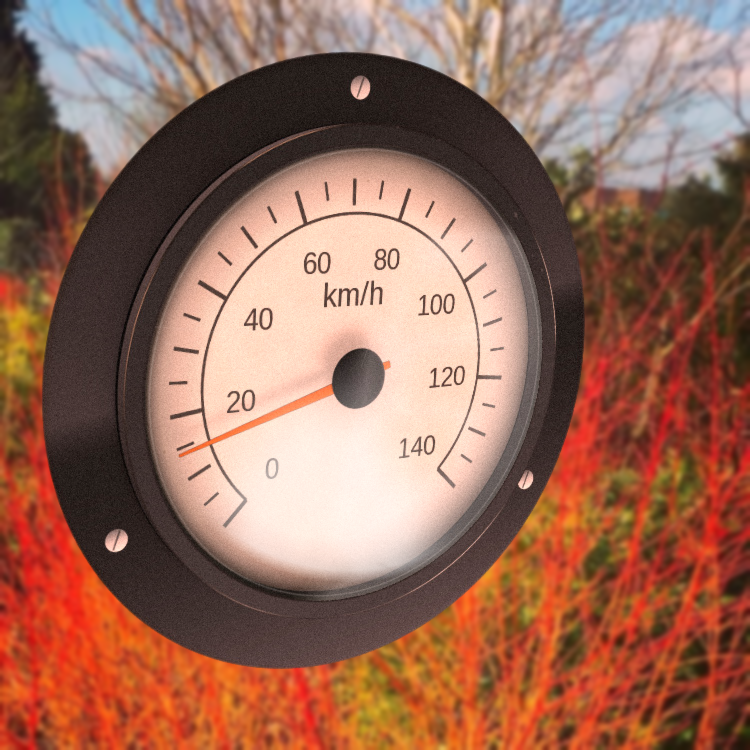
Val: 15
